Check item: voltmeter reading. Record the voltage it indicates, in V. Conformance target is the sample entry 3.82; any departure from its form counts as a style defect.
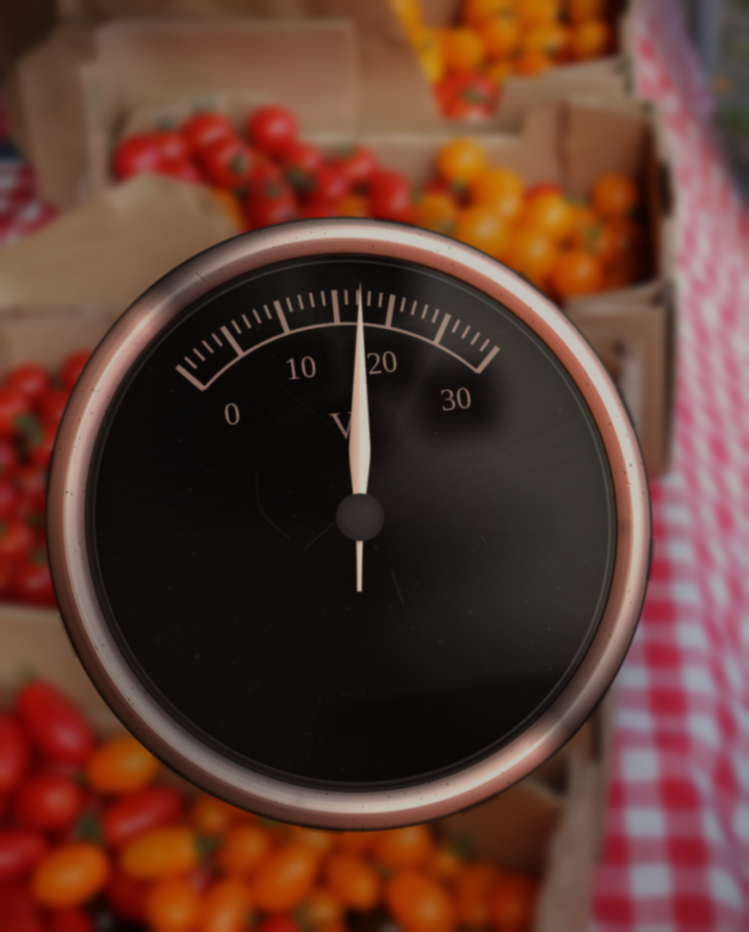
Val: 17
